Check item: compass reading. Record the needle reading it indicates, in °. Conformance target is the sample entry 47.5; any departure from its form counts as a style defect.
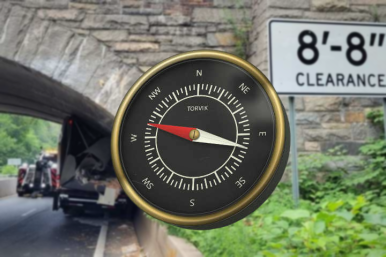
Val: 285
